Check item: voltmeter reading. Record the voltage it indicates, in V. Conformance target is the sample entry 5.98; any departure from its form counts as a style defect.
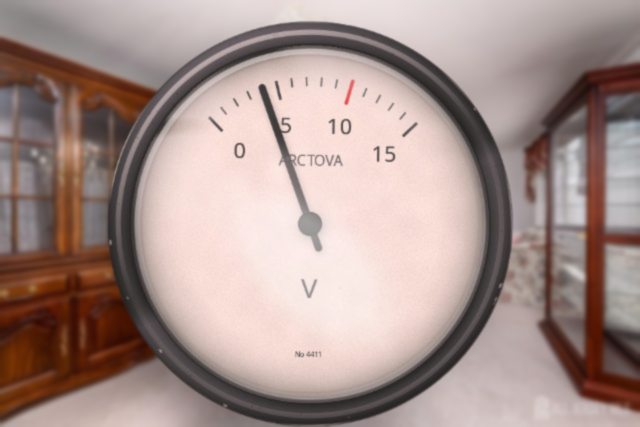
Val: 4
